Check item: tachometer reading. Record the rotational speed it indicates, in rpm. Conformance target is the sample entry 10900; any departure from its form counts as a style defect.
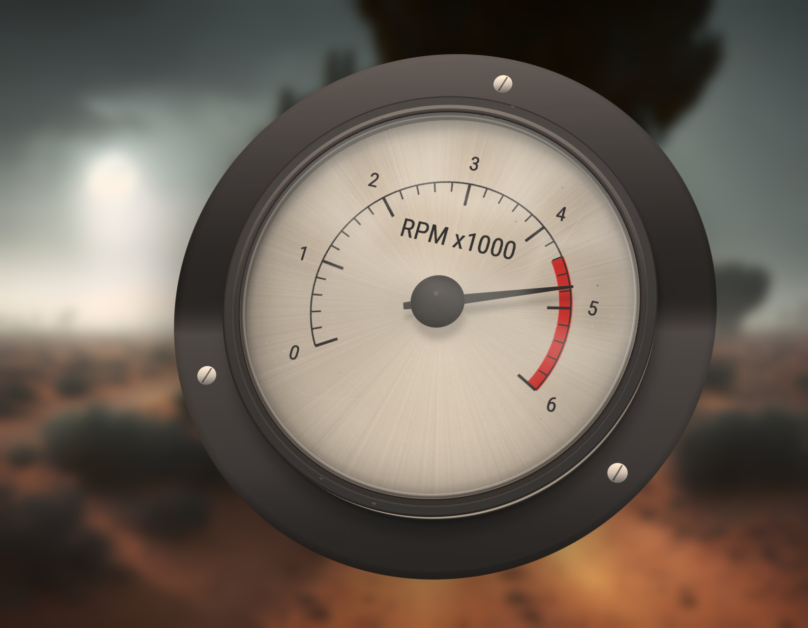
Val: 4800
